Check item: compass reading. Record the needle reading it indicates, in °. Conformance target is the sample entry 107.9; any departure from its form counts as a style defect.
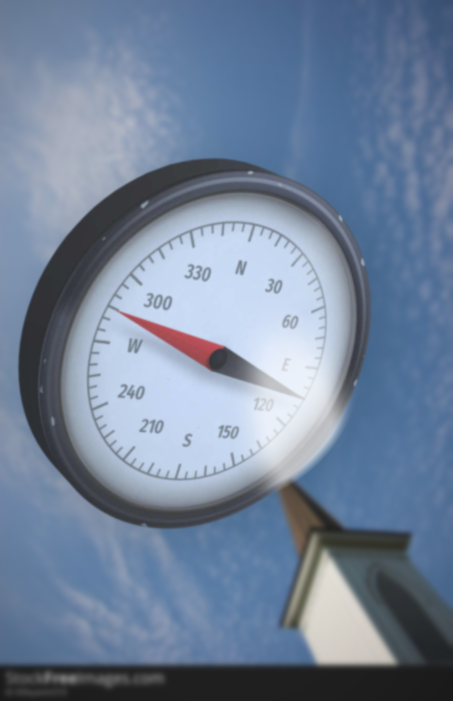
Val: 285
